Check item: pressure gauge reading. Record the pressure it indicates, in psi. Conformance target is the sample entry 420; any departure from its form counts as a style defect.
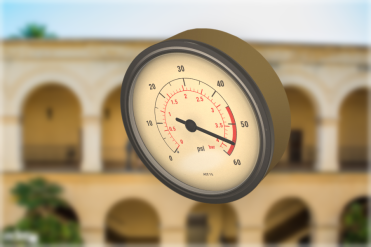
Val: 55
